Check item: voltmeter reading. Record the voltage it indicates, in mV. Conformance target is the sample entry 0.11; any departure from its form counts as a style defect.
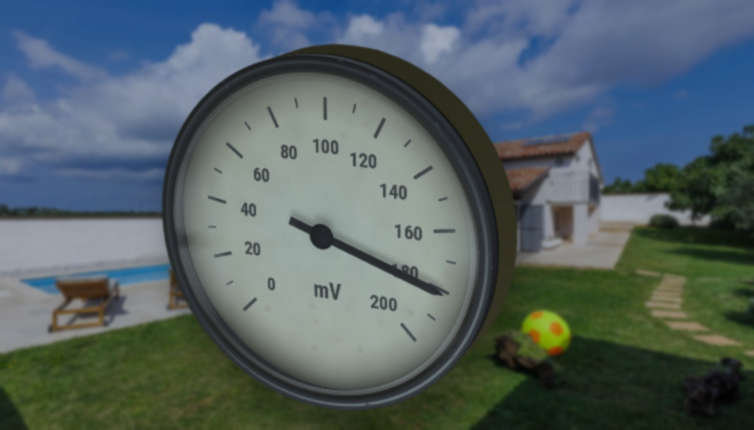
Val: 180
